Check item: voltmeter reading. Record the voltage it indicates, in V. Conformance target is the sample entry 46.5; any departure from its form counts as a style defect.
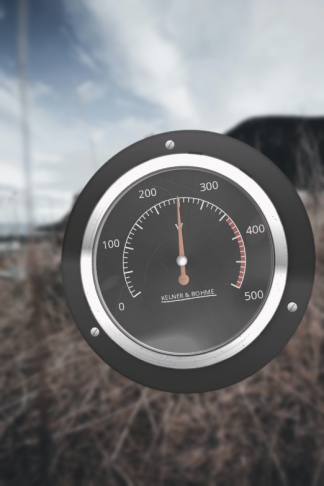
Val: 250
